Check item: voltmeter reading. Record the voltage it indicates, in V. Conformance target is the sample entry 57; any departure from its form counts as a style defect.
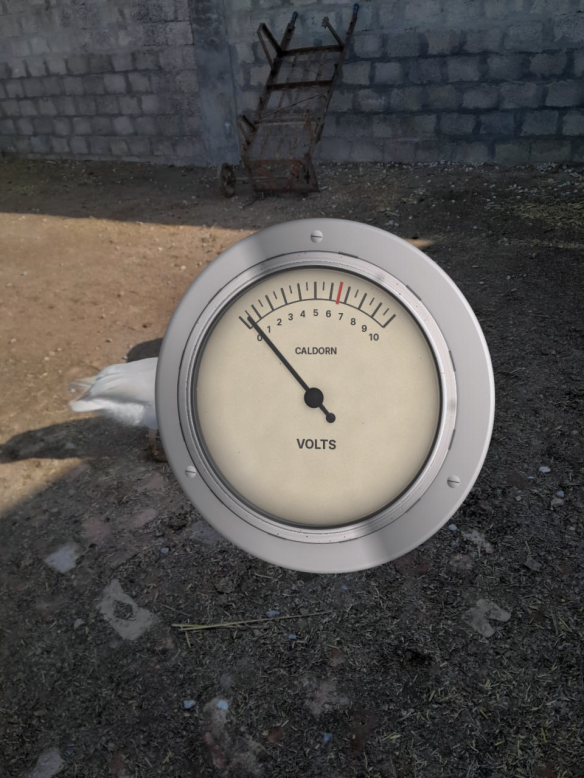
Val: 0.5
